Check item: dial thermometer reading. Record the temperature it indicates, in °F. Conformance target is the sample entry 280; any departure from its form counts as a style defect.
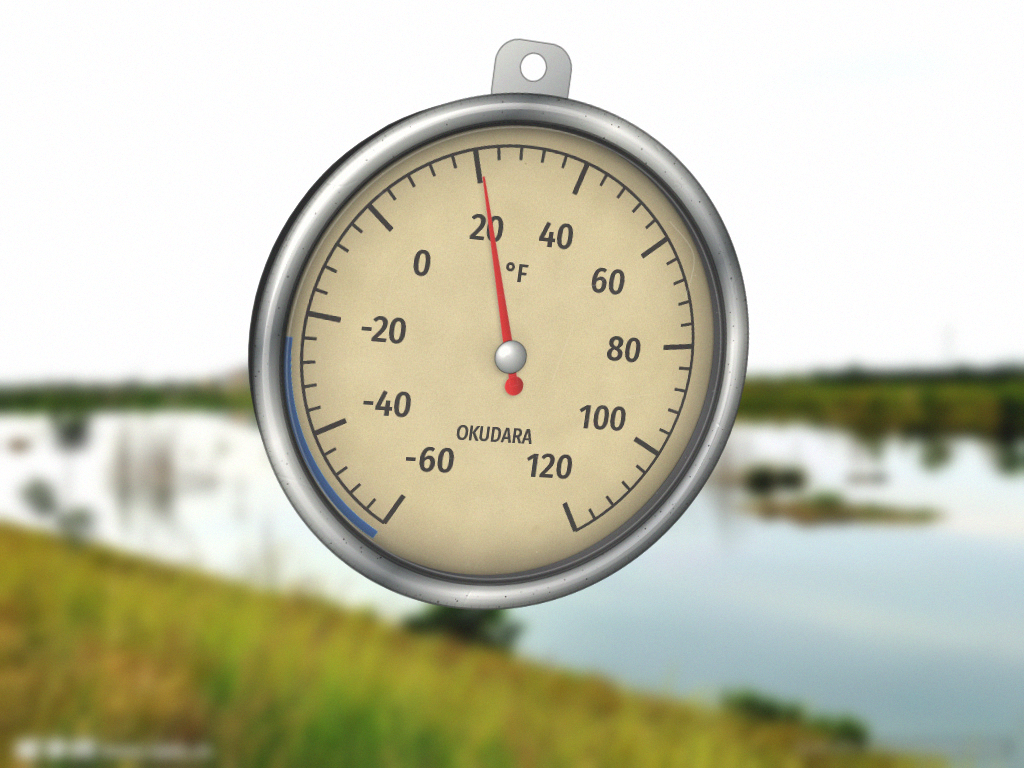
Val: 20
